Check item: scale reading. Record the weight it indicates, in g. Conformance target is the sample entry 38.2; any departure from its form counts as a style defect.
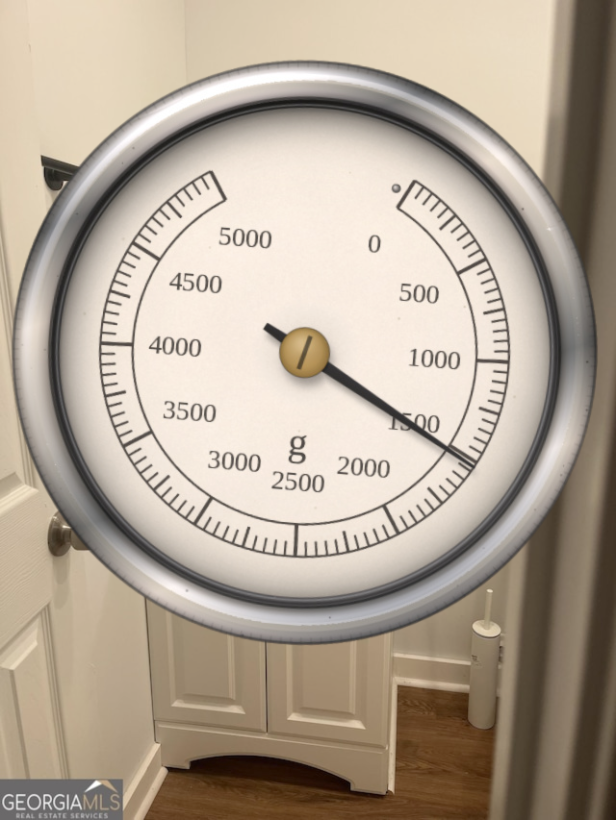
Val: 1525
